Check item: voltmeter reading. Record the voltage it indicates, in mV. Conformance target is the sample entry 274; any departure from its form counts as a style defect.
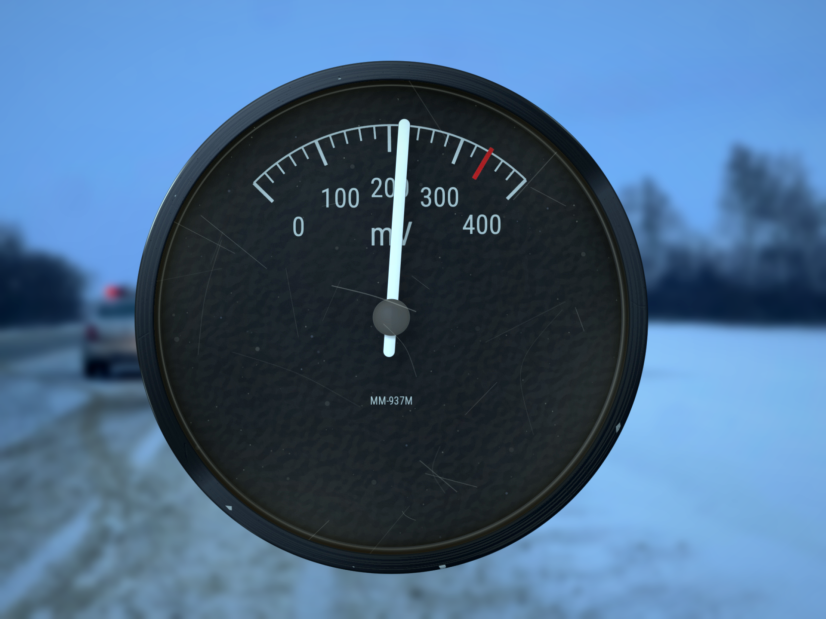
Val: 220
